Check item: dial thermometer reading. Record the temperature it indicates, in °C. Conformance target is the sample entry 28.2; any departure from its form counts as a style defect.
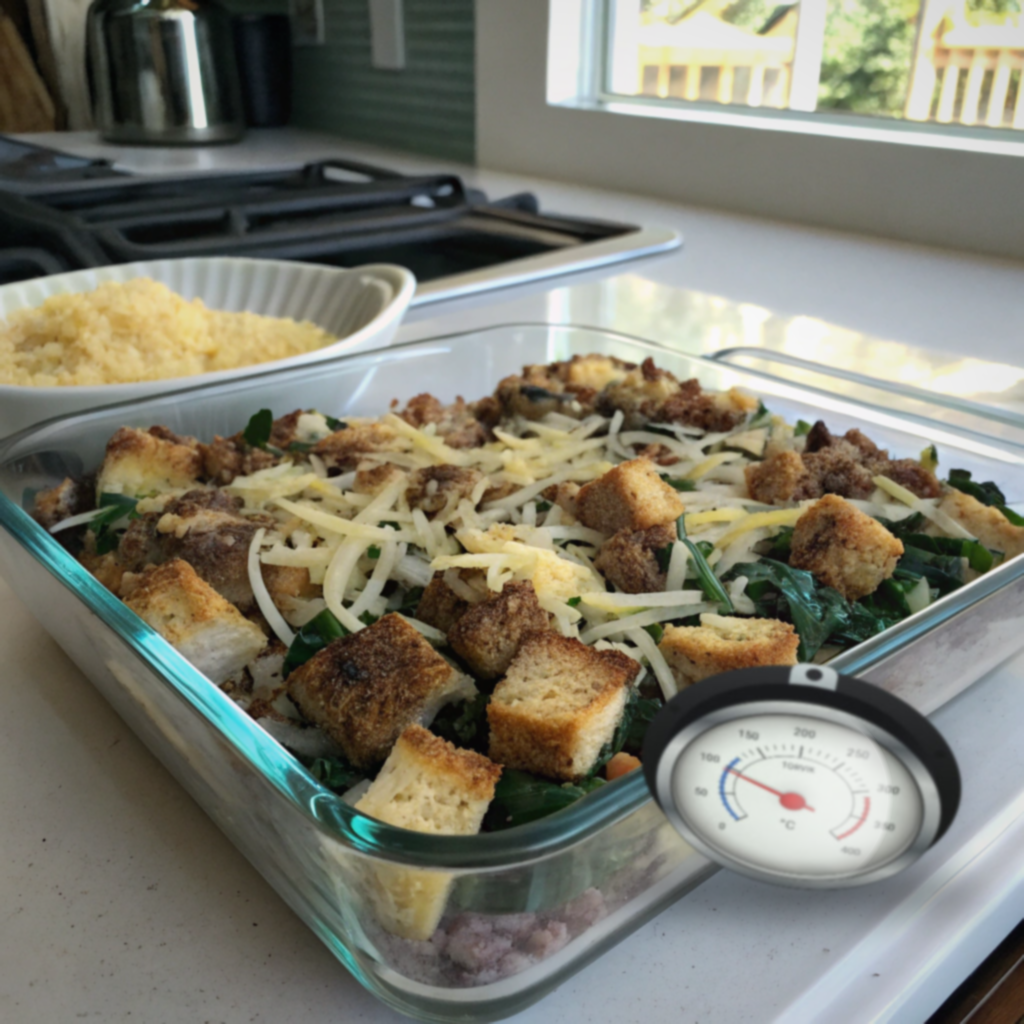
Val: 100
